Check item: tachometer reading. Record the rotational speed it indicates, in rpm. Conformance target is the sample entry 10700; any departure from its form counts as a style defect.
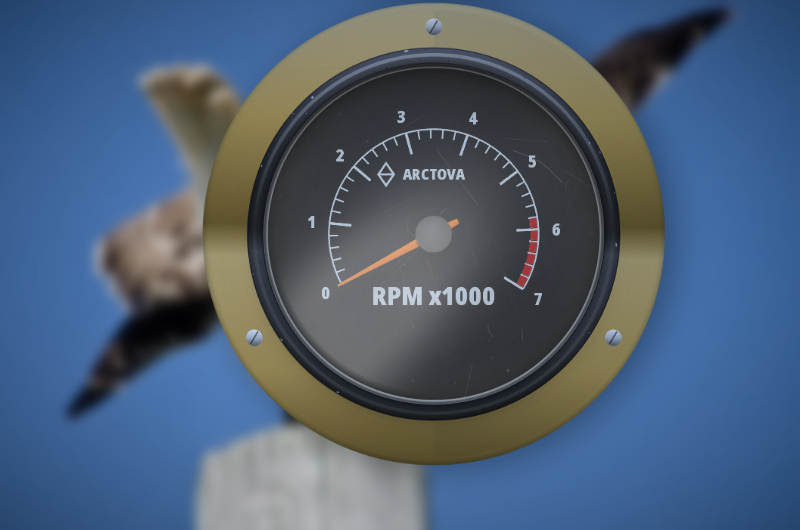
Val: 0
